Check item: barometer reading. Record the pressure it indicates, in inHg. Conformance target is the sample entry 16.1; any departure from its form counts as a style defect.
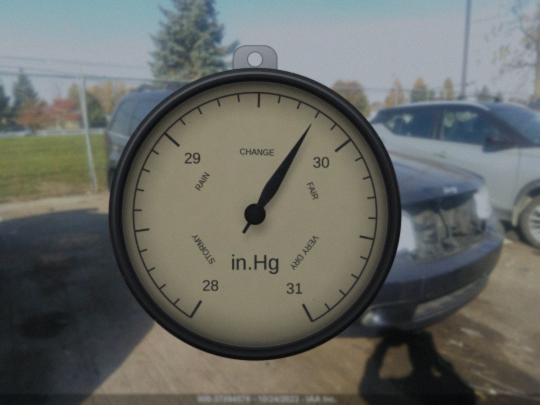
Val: 29.8
